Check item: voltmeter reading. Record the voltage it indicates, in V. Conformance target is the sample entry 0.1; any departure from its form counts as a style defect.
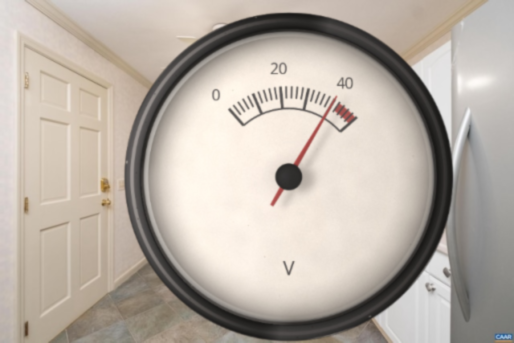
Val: 40
